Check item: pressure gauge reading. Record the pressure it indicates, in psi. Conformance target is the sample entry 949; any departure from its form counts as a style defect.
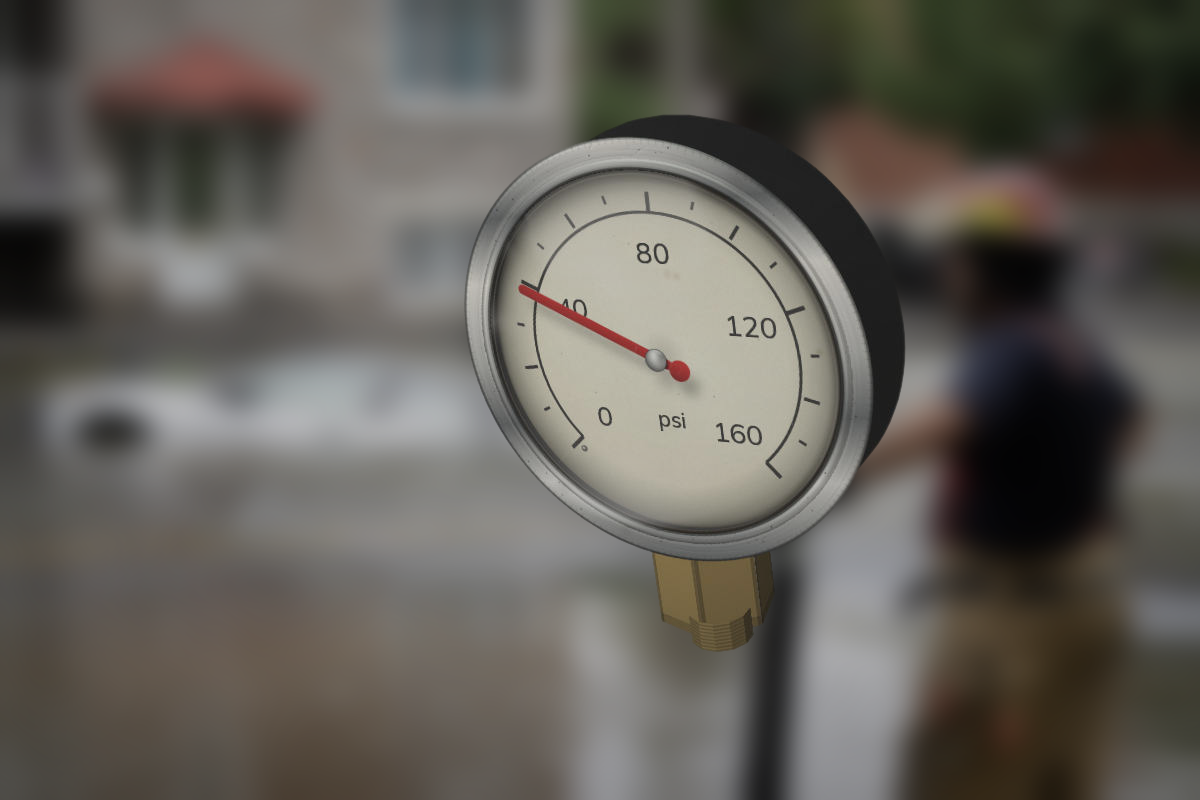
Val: 40
